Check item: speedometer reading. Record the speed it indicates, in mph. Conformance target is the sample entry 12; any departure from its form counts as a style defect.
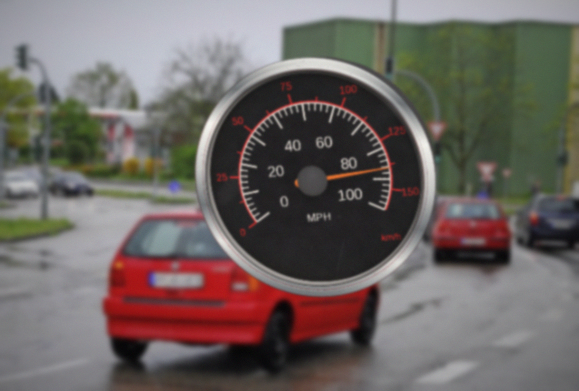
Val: 86
